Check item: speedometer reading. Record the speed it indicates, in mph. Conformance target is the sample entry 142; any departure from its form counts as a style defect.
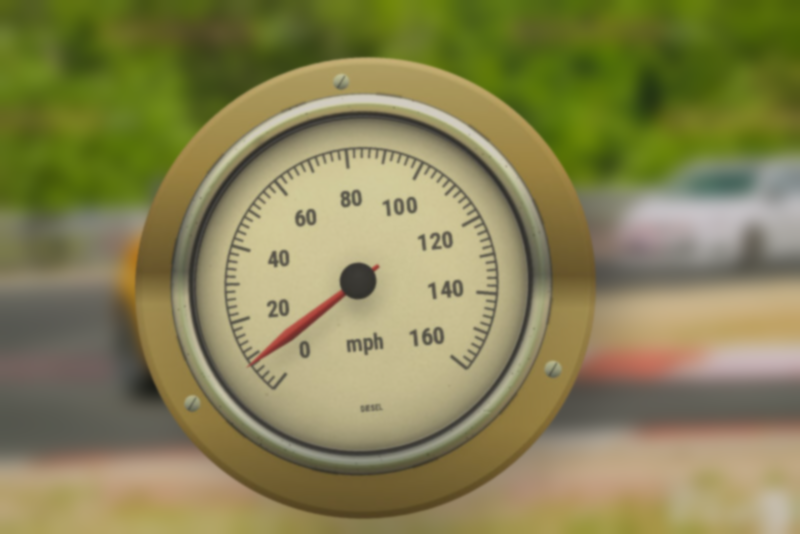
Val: 8
